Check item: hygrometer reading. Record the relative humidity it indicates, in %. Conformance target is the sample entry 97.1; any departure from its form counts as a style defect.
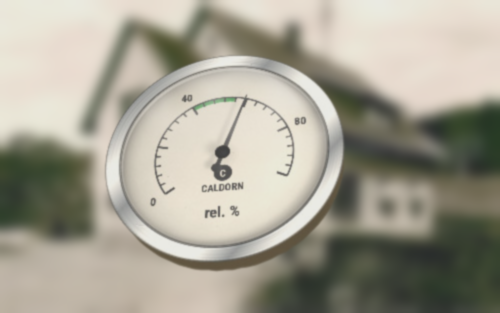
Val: 60
